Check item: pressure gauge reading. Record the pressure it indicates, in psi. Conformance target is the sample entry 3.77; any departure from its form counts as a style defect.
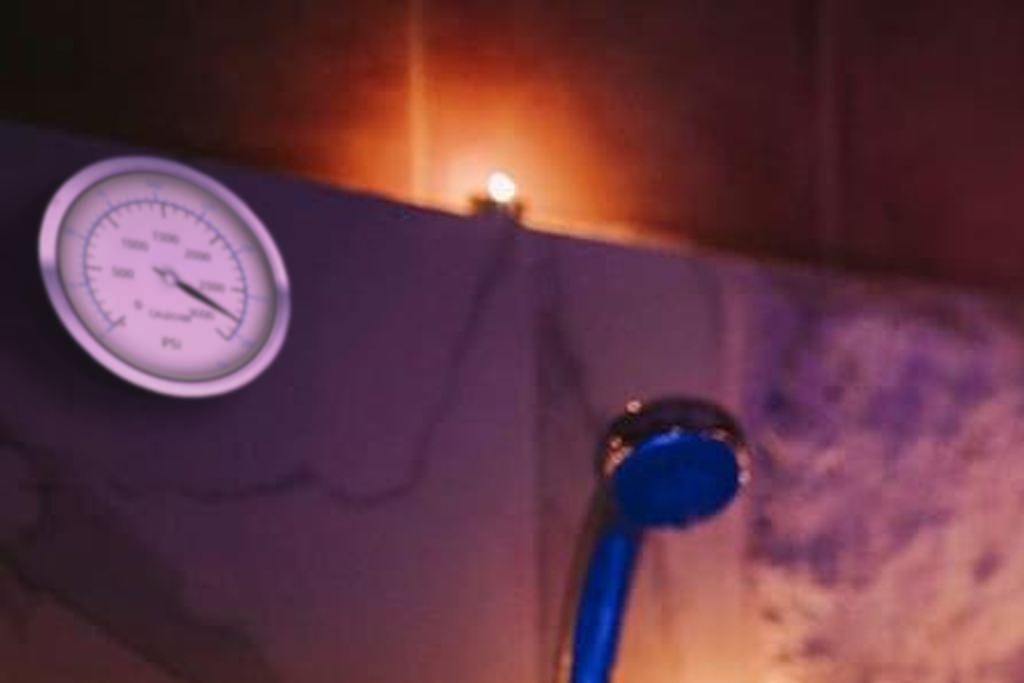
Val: 2800
